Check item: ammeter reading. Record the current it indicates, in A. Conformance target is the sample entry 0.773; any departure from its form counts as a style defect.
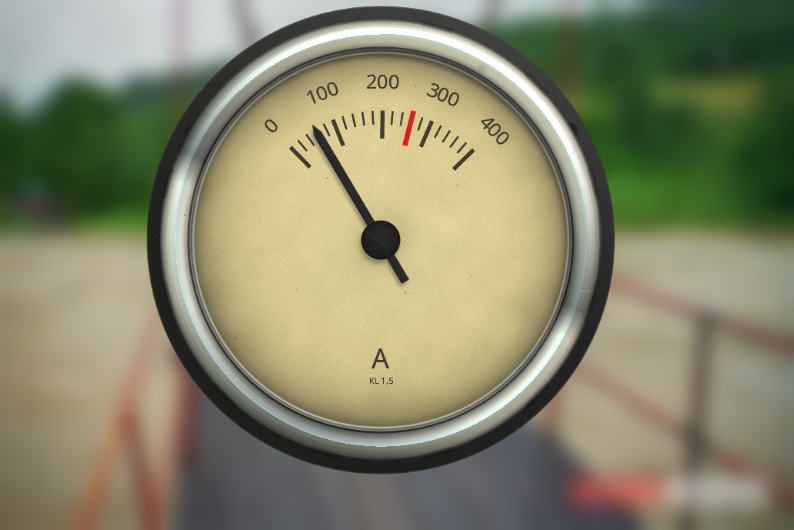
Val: 60
